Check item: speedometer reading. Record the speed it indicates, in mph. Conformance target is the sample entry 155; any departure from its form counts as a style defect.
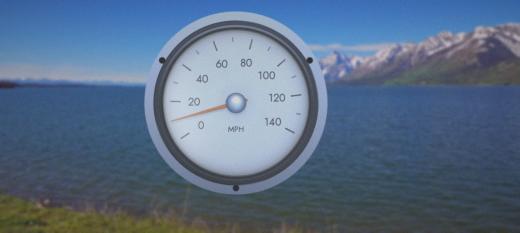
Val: 10
